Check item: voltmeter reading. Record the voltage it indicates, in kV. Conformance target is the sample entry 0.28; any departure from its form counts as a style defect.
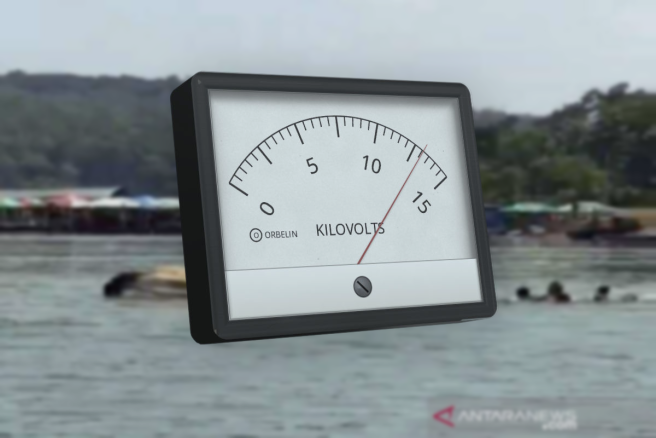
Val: 13
